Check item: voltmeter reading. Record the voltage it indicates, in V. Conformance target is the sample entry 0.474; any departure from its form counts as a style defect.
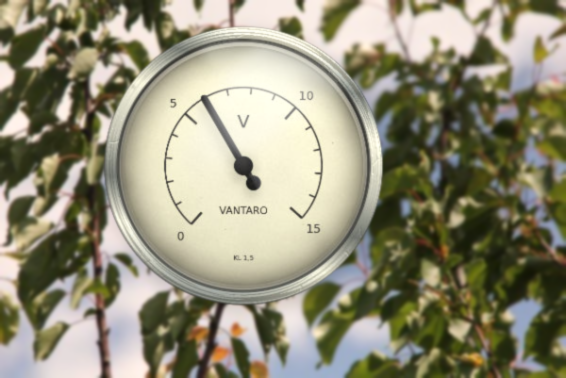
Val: 6
